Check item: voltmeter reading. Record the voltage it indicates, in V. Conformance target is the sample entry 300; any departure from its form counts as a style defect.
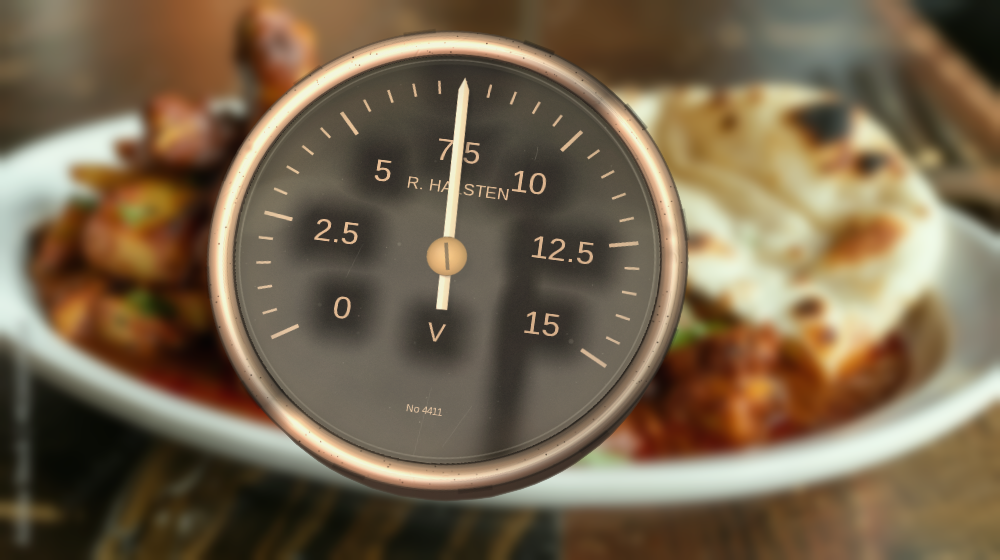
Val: 7.5
